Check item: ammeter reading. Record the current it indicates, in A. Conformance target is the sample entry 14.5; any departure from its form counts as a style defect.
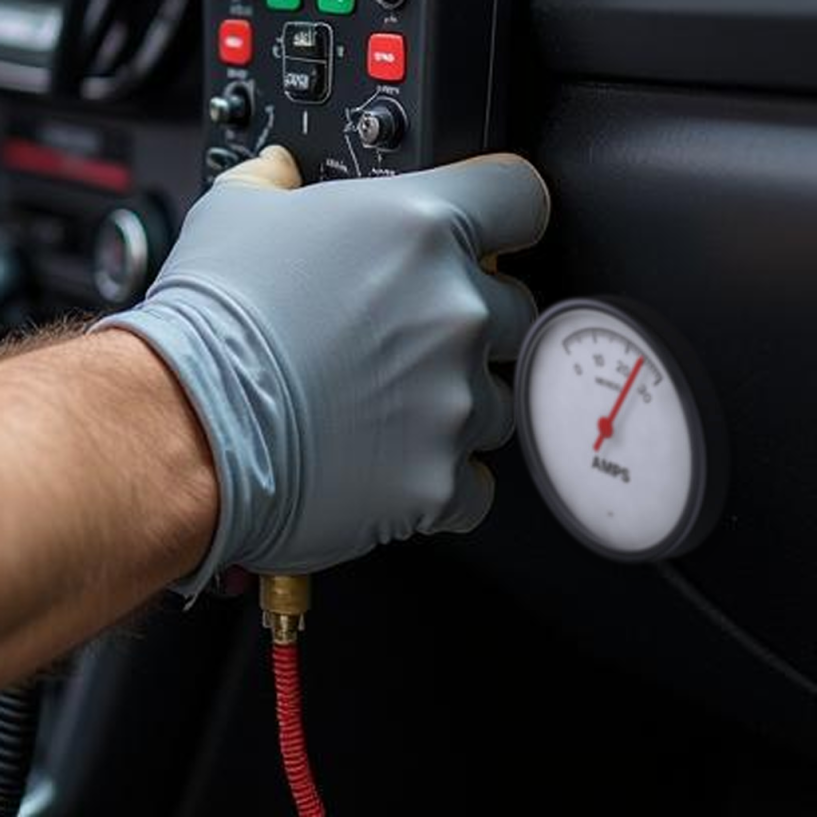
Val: 25
